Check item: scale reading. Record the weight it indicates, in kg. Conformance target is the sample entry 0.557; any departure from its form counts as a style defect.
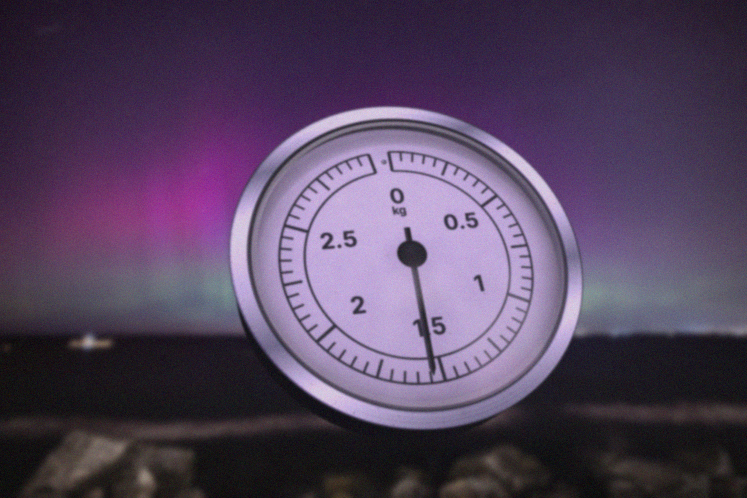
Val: 1.55
